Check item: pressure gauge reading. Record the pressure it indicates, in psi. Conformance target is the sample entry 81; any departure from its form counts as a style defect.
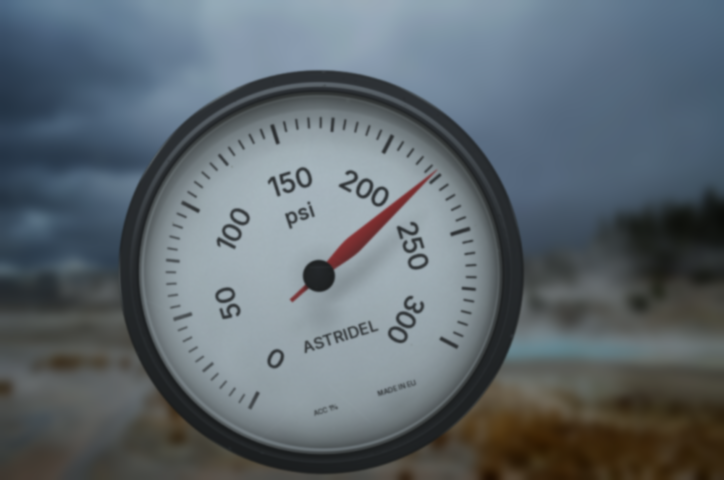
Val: 222.5
